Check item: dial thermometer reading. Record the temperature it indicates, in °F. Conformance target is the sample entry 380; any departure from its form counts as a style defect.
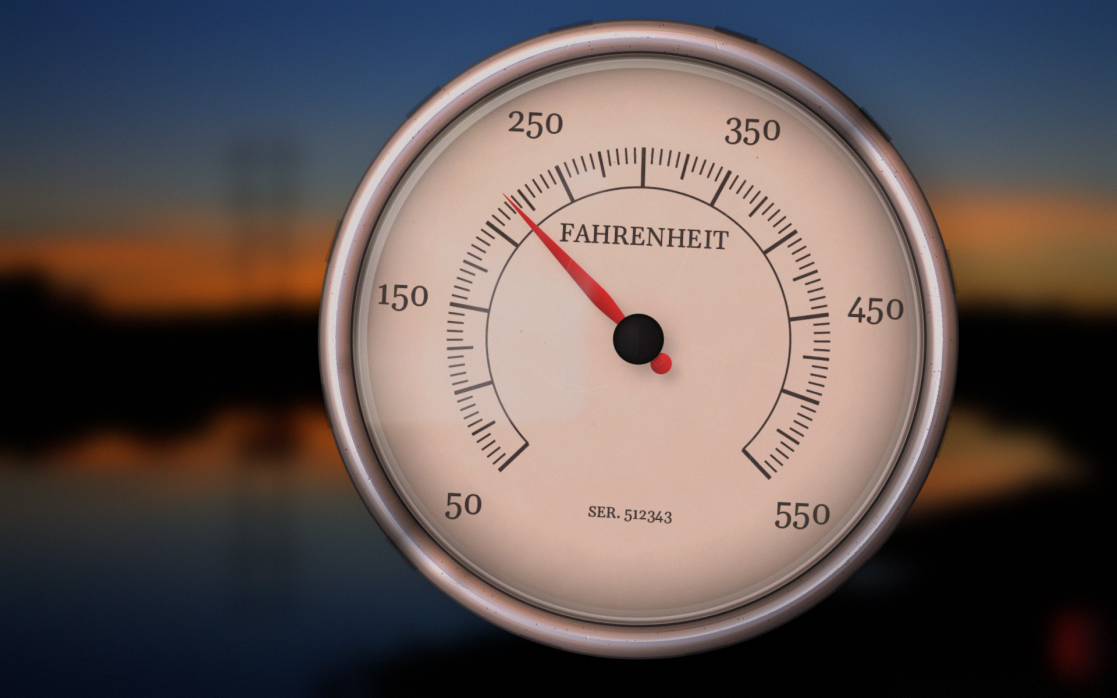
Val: 217.5
